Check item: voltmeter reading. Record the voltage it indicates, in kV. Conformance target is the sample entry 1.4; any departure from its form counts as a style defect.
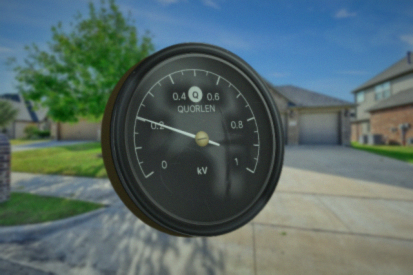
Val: 0.2
